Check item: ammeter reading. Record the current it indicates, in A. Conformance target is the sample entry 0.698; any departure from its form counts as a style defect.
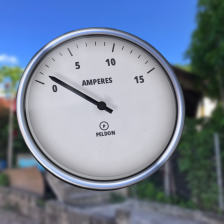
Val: 1
